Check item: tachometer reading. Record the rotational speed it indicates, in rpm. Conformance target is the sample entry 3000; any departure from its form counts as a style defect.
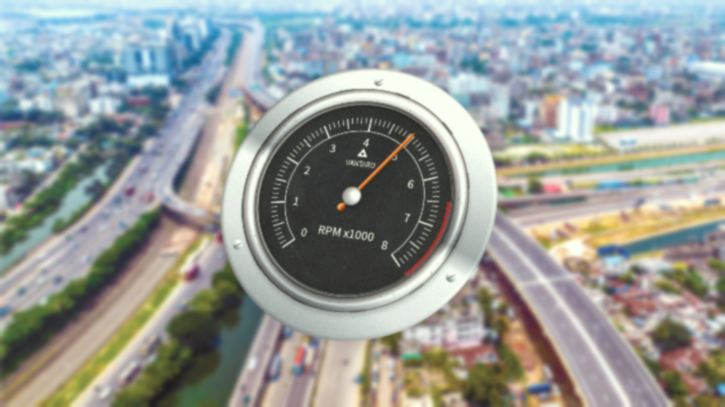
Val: 5000
